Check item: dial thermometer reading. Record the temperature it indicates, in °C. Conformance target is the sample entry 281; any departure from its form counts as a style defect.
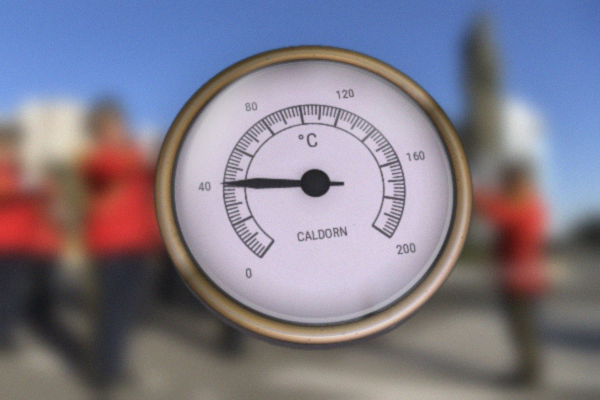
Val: 40
